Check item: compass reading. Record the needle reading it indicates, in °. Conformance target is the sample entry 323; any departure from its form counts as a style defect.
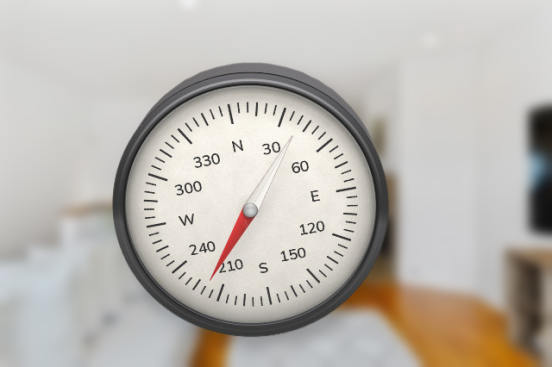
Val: 220
